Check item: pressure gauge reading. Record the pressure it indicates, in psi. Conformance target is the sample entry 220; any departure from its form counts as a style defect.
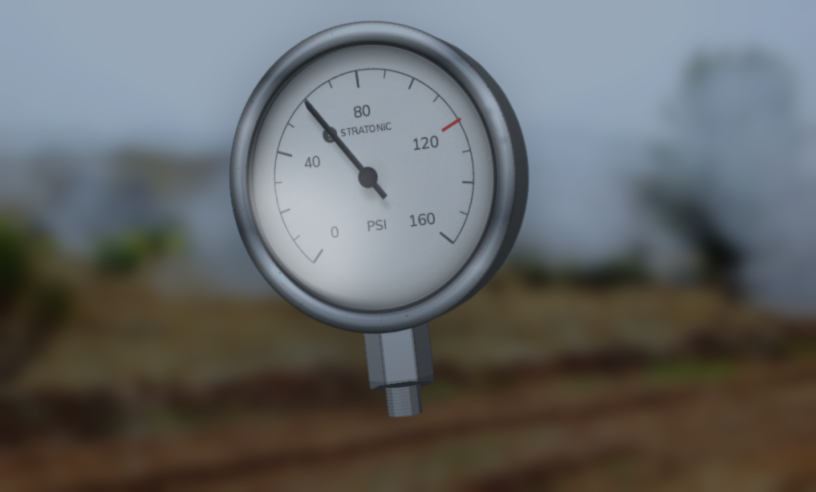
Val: 60
